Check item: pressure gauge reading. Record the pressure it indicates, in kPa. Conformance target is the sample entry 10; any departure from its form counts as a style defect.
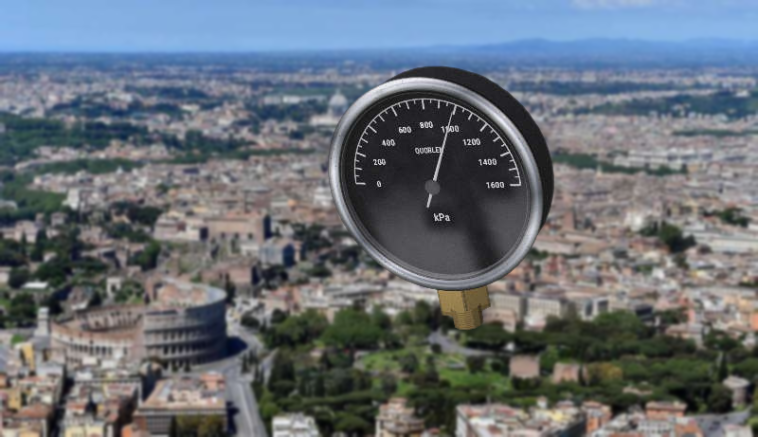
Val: 1000
